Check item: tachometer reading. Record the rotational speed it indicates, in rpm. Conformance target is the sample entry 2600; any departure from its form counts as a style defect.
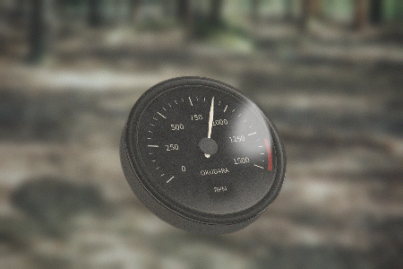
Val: 900
